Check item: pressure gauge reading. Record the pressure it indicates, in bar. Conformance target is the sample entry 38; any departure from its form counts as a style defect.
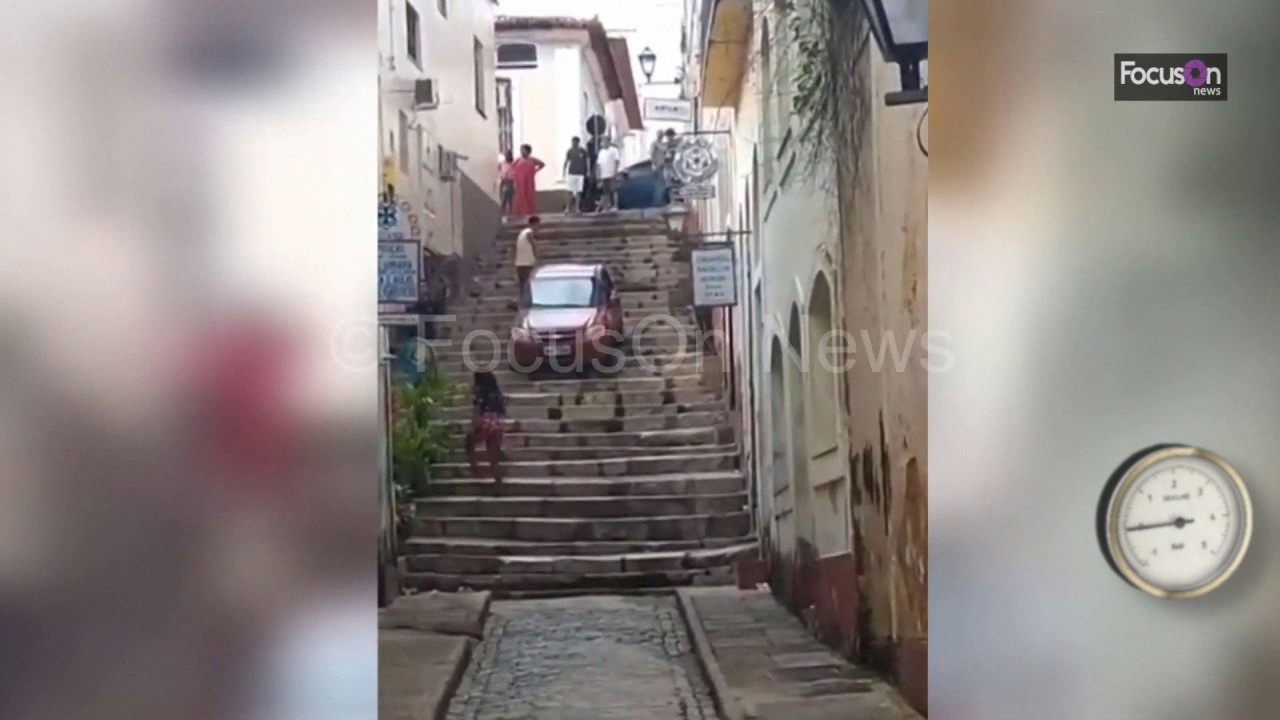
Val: 0
